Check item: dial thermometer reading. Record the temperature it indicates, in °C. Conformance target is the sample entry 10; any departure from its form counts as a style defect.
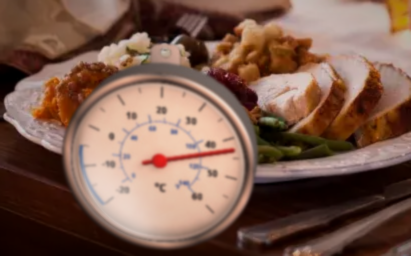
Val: 42.5
